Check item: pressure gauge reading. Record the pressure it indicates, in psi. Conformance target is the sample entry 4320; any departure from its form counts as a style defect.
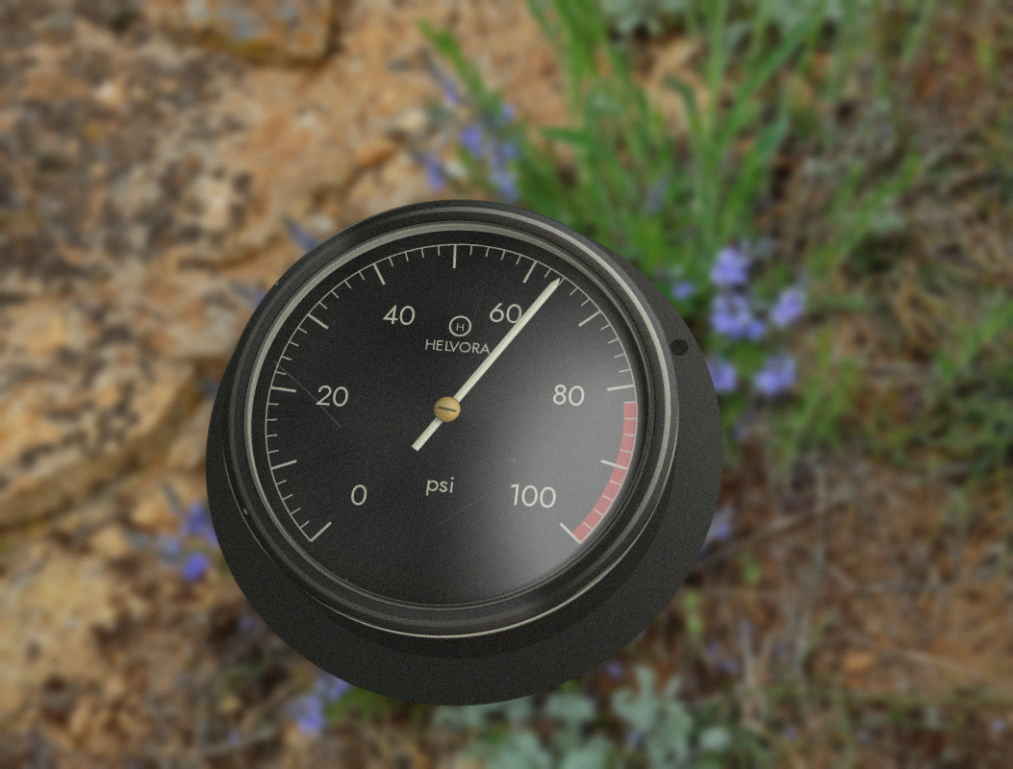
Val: 64
